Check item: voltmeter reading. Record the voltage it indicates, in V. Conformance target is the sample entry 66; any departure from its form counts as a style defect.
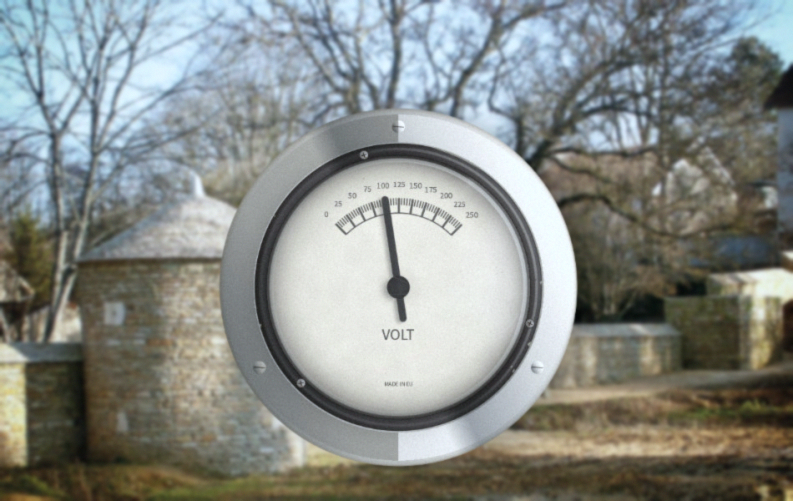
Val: 100
